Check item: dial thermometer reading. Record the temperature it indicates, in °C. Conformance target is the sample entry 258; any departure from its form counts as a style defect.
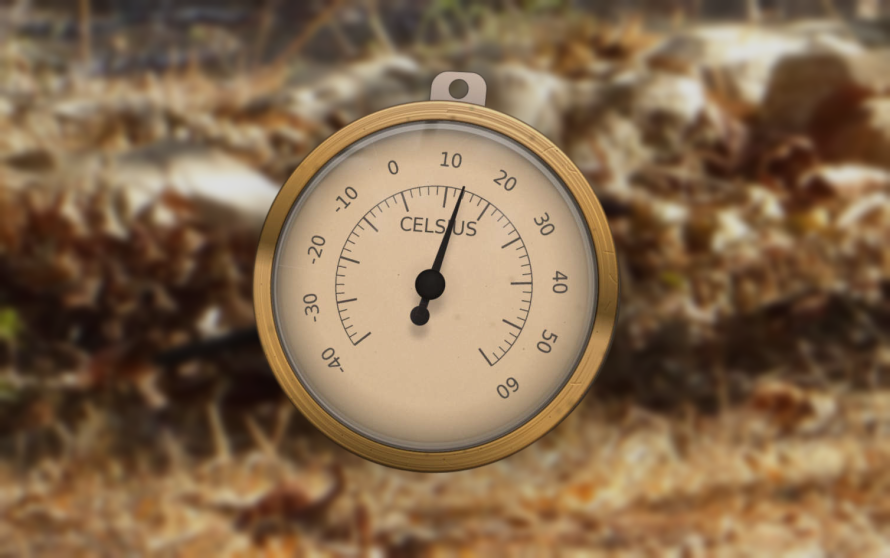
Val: 14
